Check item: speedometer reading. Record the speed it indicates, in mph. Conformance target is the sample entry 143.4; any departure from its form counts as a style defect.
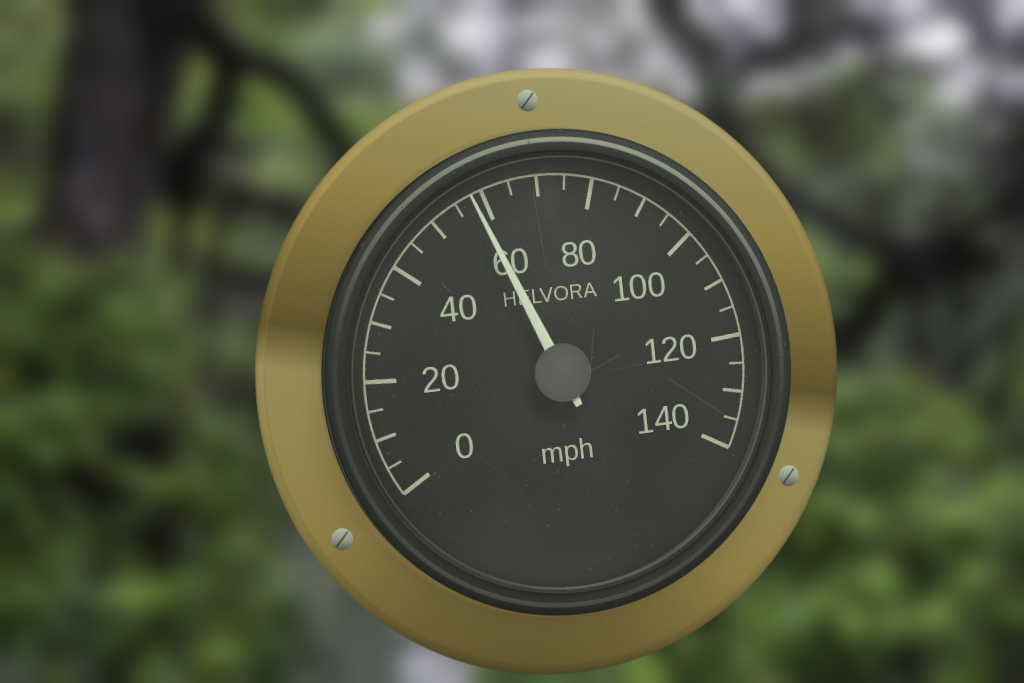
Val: 57.5
